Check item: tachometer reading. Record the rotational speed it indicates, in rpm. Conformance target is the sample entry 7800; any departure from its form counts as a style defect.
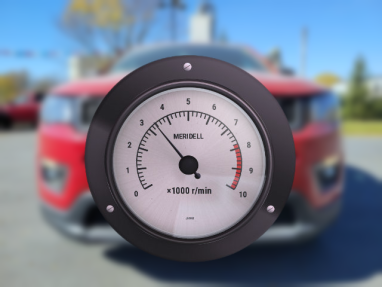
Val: 3400
